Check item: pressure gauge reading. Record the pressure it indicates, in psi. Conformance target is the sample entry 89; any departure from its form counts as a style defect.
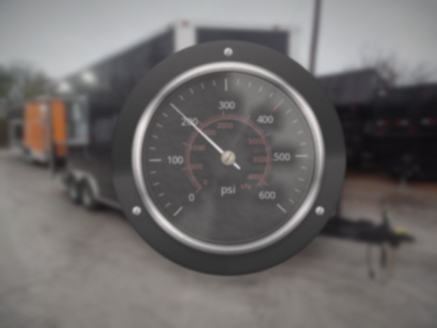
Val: 200
